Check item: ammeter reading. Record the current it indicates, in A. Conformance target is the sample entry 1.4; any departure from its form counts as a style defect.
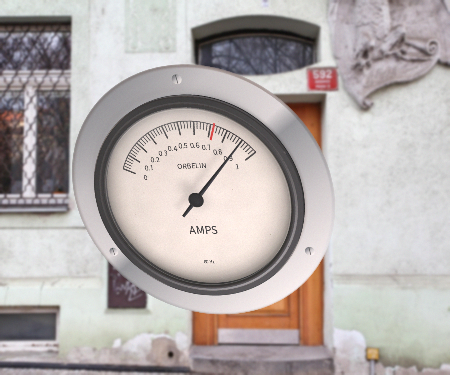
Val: 0.9
